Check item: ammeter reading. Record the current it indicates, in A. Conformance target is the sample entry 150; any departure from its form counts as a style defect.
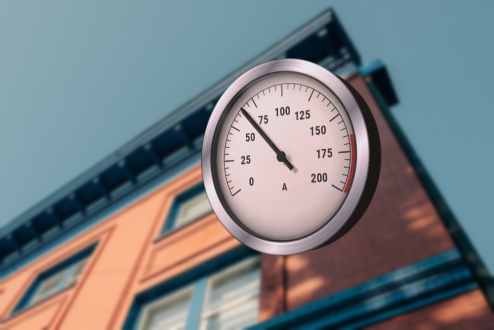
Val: 65
